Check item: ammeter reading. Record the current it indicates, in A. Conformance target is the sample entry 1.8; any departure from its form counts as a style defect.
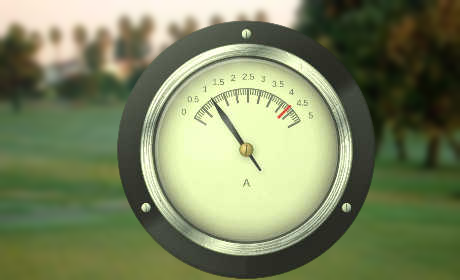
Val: 1
